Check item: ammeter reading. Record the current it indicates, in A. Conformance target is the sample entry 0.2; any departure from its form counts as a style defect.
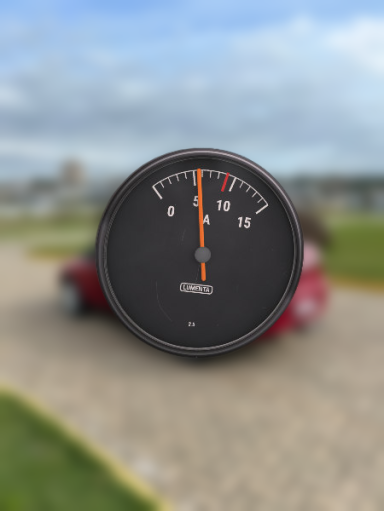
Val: 5.5
